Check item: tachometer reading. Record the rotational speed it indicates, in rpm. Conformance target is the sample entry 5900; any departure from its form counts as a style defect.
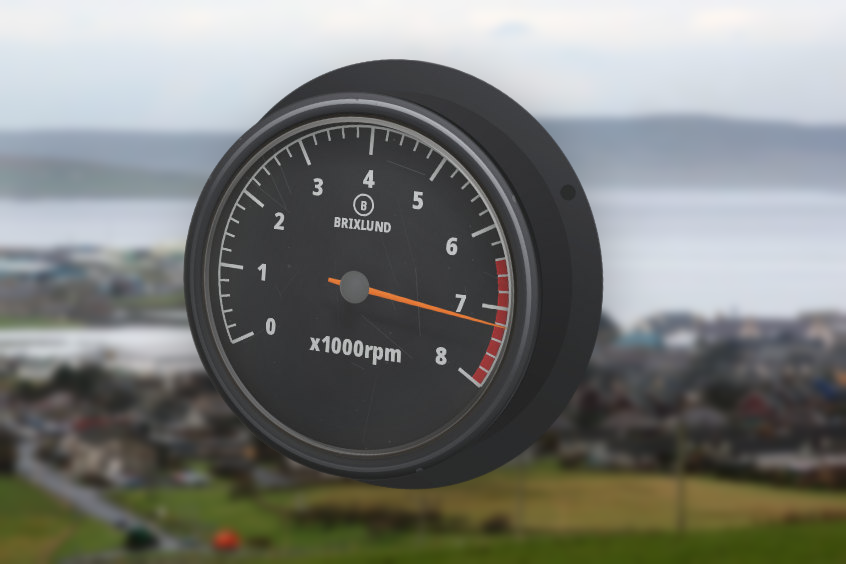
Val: 7200
